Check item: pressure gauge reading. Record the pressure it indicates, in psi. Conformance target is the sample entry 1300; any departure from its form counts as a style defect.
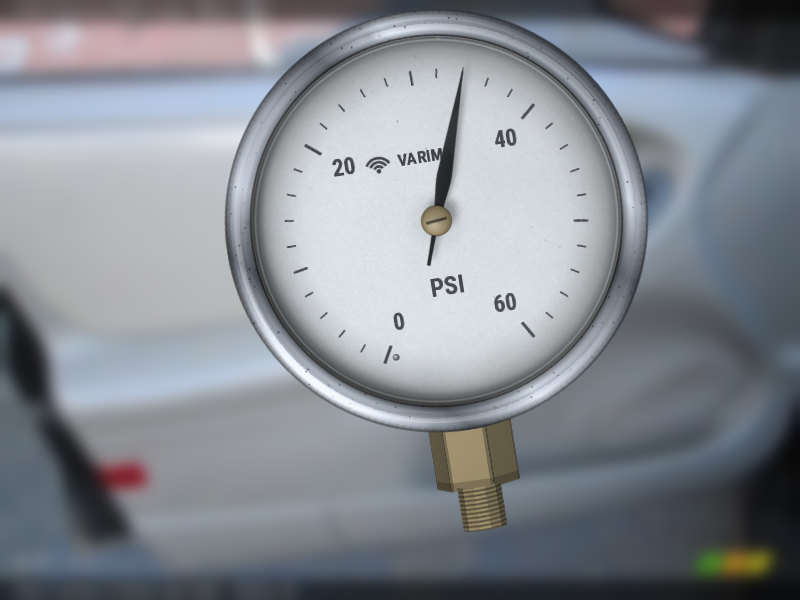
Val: 34
